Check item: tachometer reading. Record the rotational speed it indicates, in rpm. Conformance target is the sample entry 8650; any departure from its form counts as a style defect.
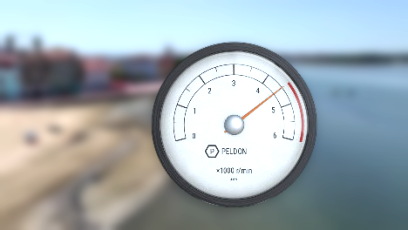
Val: 4500
